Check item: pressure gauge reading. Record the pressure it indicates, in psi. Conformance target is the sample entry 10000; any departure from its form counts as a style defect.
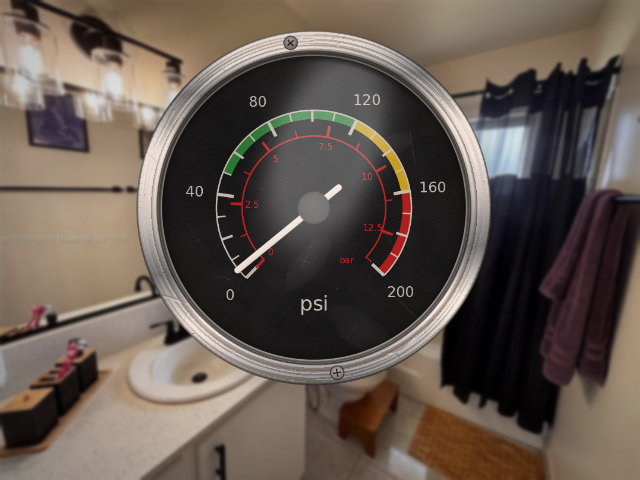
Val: 5
